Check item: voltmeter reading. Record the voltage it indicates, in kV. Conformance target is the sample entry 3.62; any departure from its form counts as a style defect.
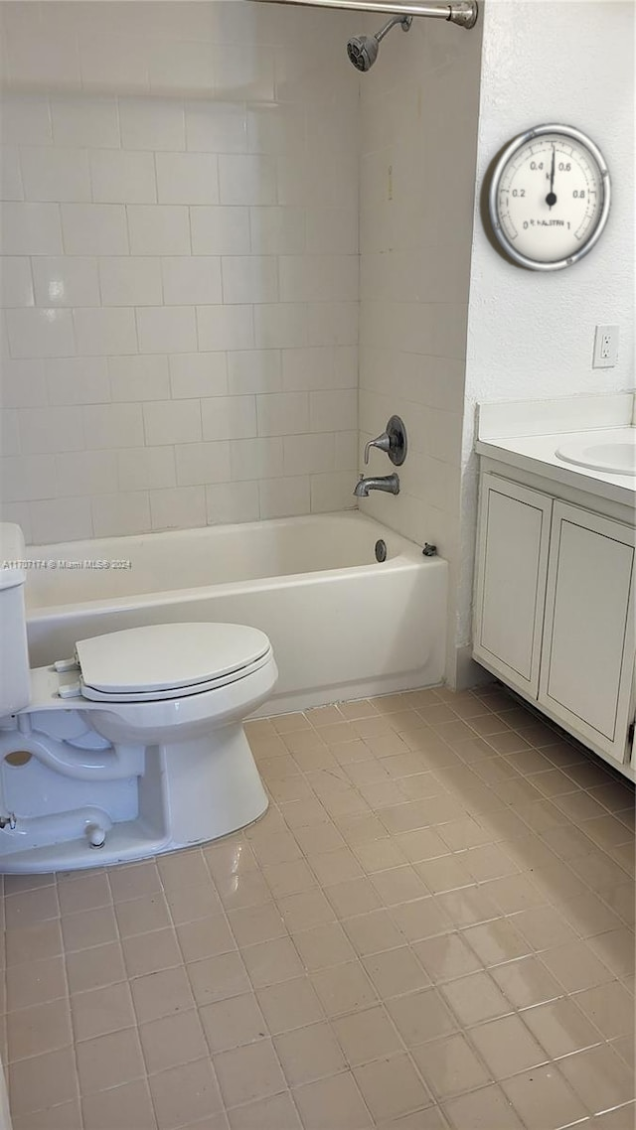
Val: 0.5
